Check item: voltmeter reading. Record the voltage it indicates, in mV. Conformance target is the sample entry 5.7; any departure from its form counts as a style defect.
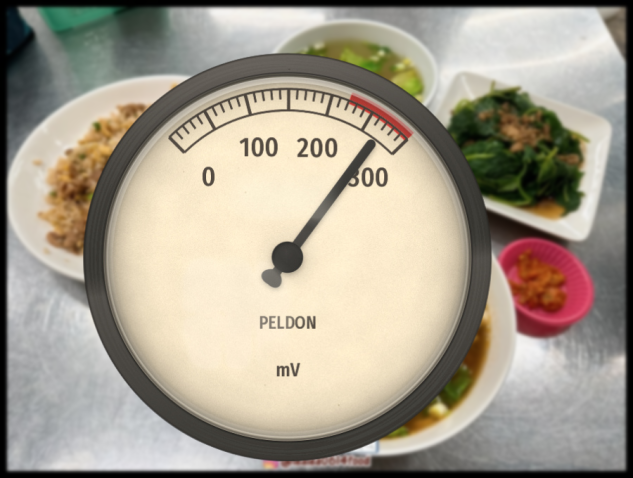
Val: 270
